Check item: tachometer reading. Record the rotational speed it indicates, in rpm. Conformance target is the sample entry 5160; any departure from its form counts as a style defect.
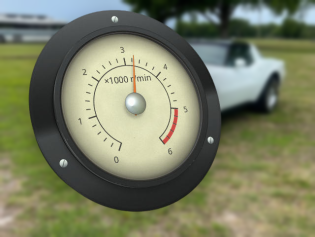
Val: 3200
